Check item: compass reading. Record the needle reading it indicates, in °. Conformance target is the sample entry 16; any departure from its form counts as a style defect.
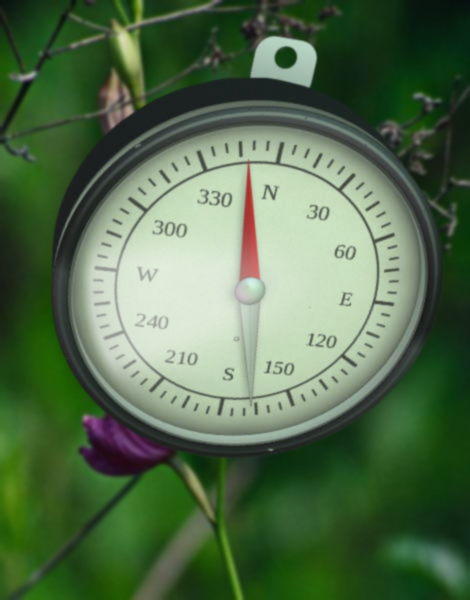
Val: 347.5
